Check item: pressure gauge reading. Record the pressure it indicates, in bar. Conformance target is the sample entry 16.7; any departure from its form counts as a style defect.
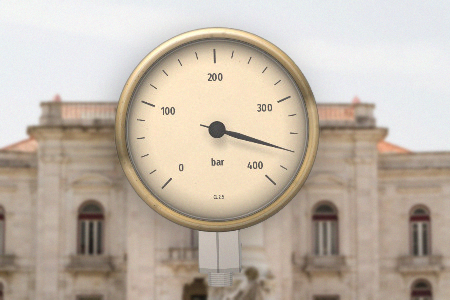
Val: 360
